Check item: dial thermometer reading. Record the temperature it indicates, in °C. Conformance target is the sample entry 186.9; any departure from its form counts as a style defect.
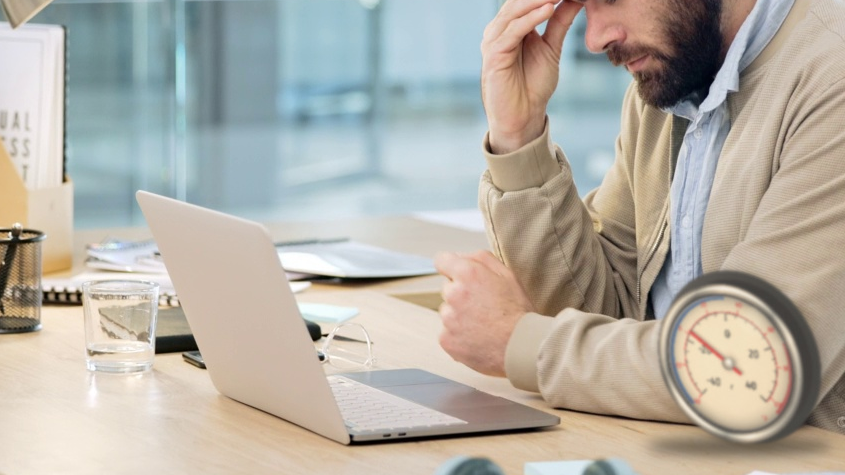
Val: -16
